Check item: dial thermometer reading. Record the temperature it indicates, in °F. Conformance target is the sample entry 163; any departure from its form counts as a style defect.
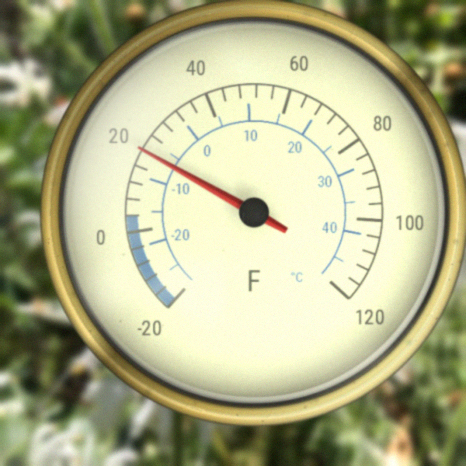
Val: 20
